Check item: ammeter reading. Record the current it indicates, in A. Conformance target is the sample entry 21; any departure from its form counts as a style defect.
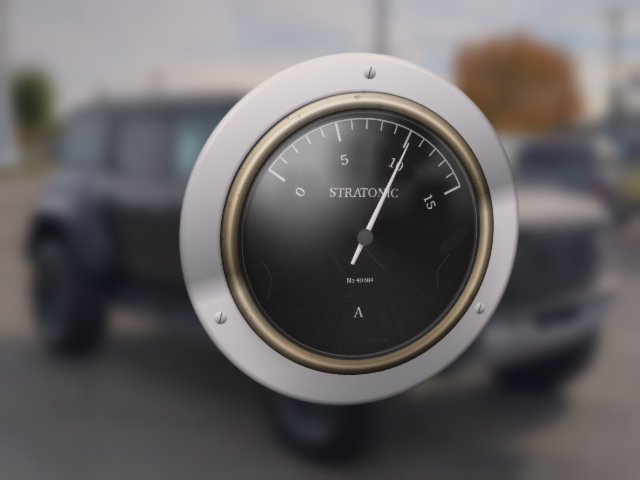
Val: 10
